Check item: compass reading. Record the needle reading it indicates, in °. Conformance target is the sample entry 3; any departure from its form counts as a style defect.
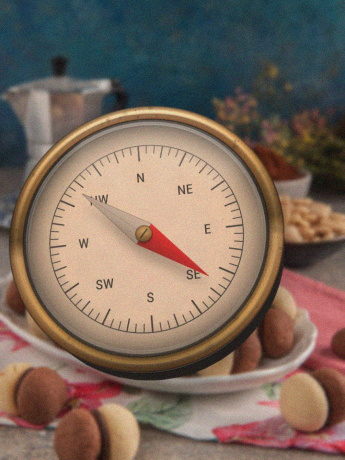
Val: 130
